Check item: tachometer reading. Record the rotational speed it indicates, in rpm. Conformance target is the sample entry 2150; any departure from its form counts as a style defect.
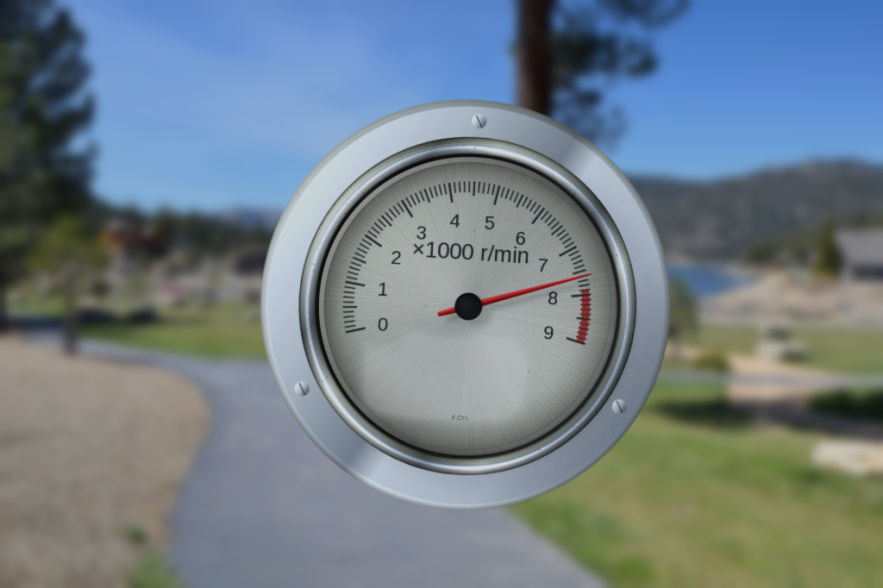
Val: 7600
